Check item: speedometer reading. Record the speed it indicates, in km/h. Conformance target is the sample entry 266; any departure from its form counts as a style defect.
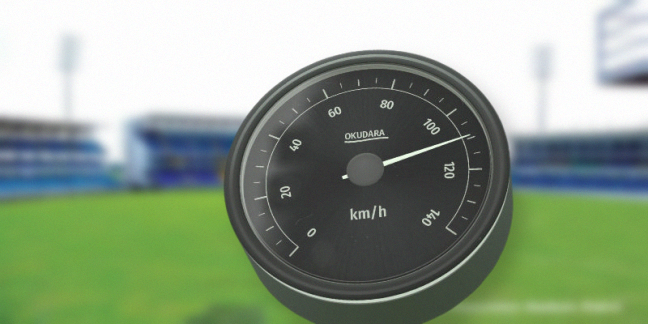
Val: 110
